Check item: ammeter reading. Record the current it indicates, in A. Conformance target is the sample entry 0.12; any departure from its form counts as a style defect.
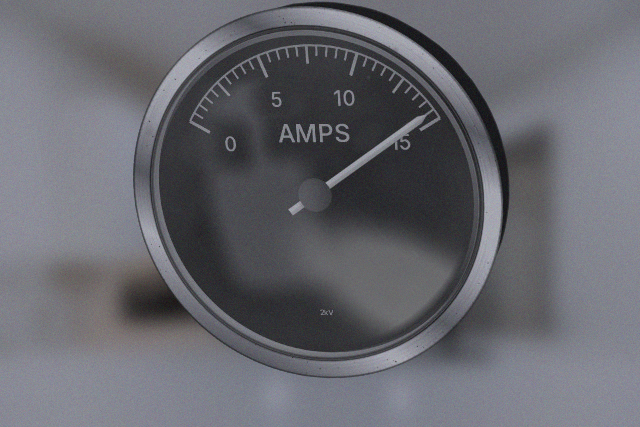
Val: 14.5
